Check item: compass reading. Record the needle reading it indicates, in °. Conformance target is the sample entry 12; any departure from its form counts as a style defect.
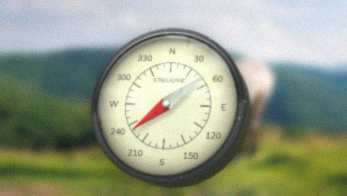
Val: 230
